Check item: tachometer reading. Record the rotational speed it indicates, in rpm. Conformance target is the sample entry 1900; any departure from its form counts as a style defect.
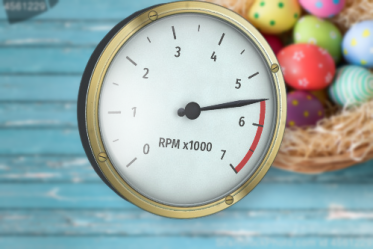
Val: 5500
